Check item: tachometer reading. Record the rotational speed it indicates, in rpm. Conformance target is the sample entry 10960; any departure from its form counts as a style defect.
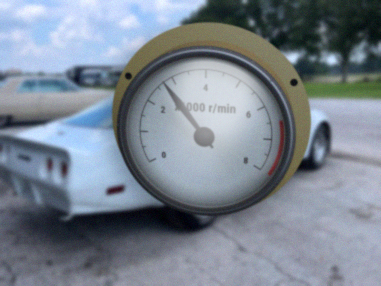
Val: 2750
